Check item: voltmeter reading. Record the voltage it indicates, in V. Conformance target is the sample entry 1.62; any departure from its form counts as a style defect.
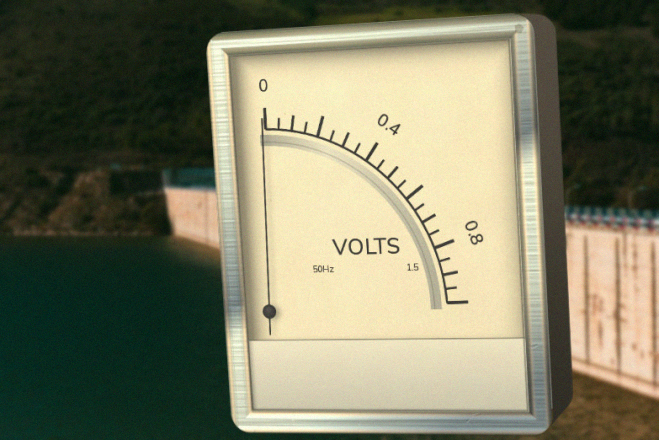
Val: 0
